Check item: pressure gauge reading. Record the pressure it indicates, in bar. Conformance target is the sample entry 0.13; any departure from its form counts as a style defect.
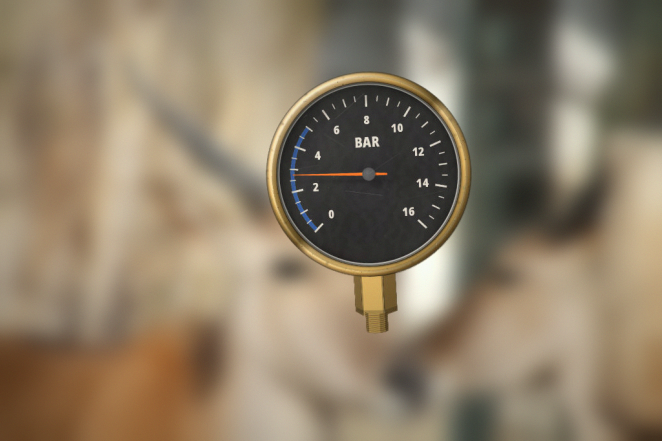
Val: 2.75
